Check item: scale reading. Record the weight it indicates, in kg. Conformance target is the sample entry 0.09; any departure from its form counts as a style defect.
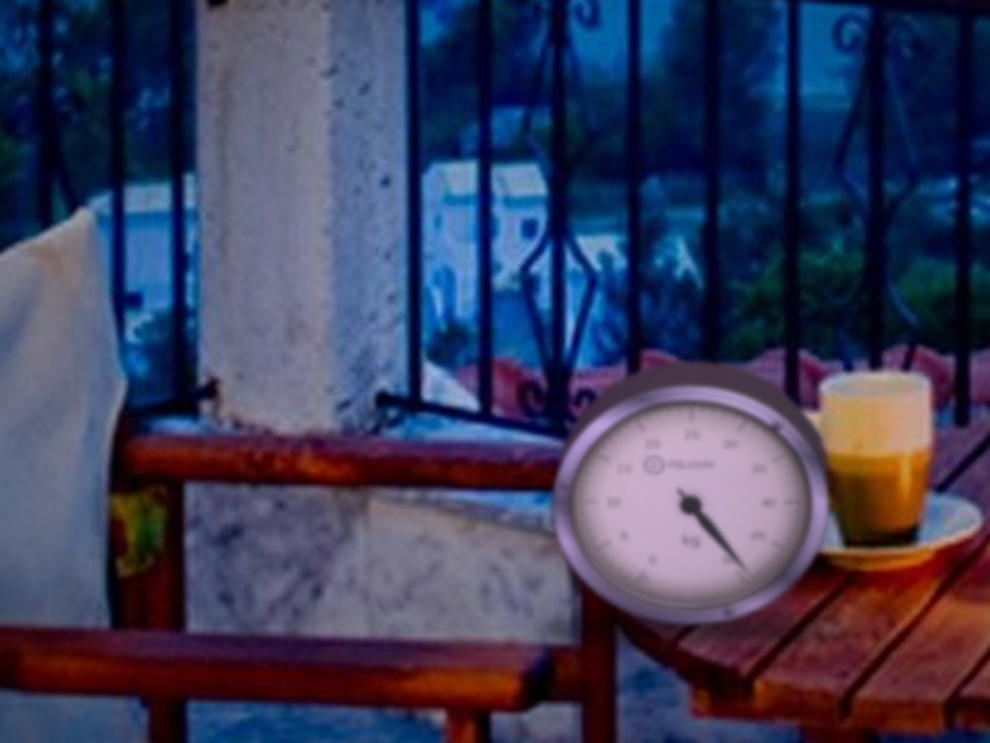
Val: 49
